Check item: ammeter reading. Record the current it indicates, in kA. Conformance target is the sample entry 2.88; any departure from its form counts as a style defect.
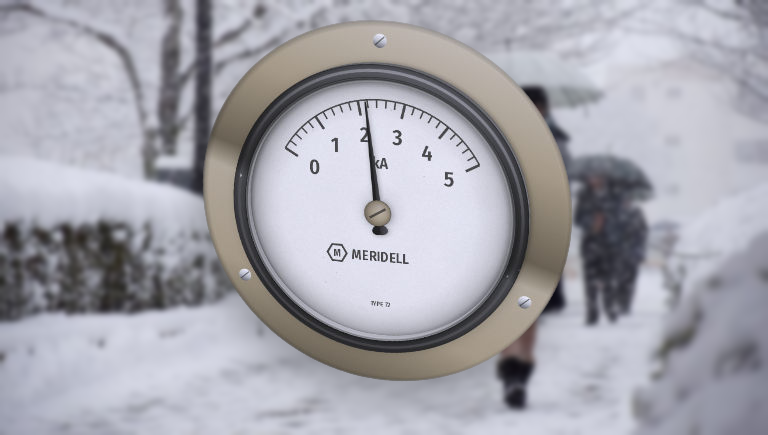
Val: 2.2
